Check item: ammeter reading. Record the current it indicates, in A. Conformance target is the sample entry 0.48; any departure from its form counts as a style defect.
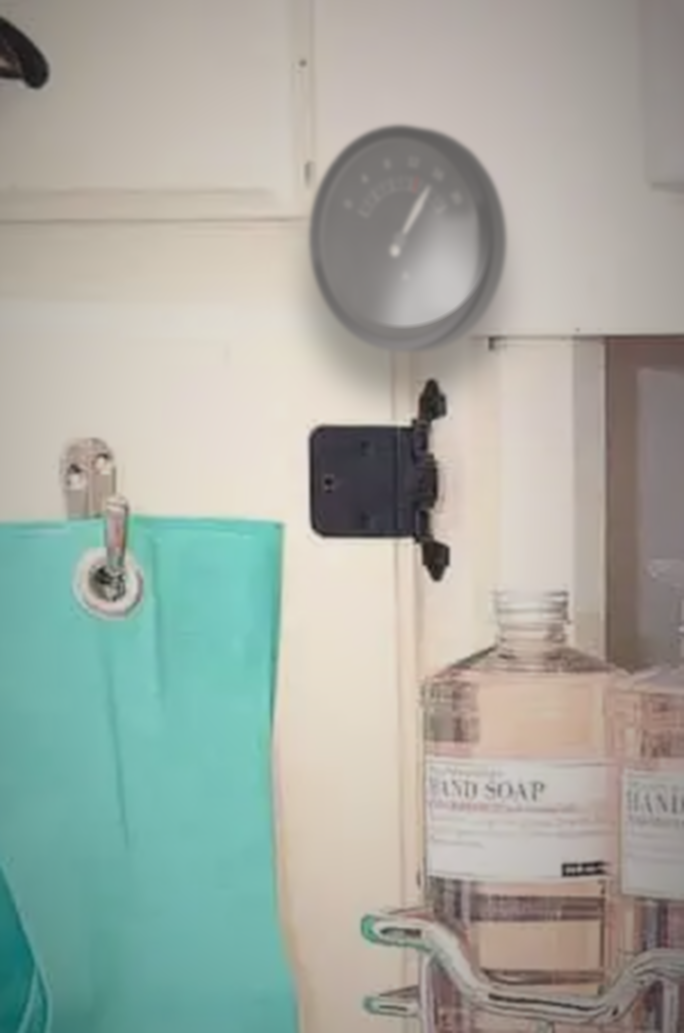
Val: 16
